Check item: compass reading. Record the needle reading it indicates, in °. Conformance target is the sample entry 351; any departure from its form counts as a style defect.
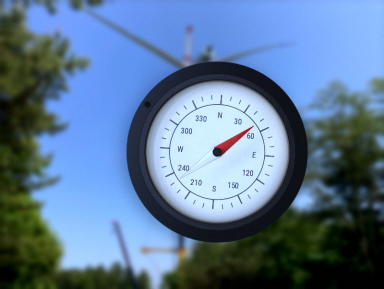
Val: 50
